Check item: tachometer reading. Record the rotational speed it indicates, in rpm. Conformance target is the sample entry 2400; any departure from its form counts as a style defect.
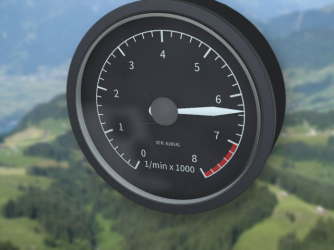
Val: 6300
